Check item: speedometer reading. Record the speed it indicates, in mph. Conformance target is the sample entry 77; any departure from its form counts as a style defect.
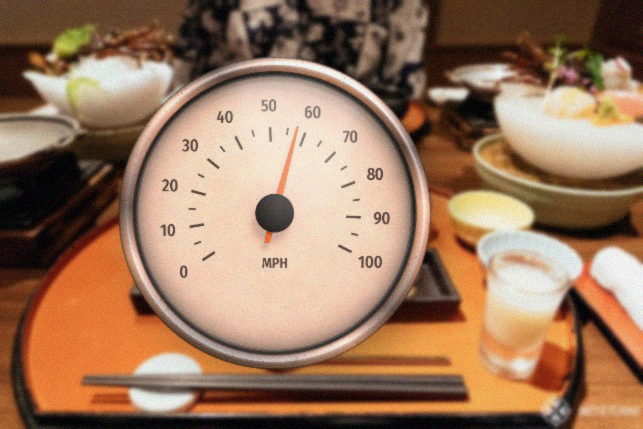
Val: 57.5
